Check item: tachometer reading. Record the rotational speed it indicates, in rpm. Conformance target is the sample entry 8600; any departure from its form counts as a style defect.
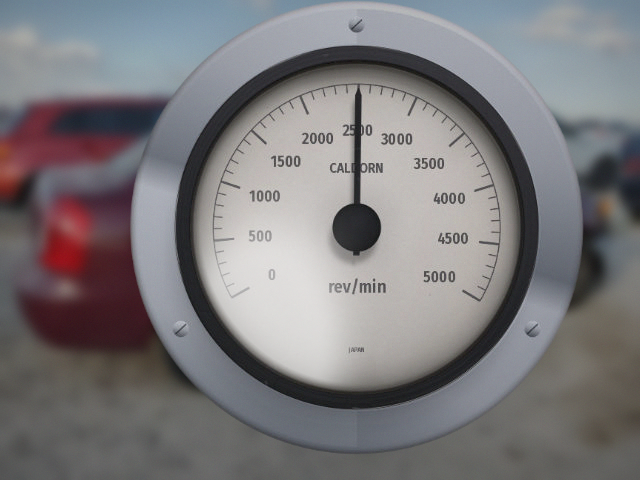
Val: 2500
